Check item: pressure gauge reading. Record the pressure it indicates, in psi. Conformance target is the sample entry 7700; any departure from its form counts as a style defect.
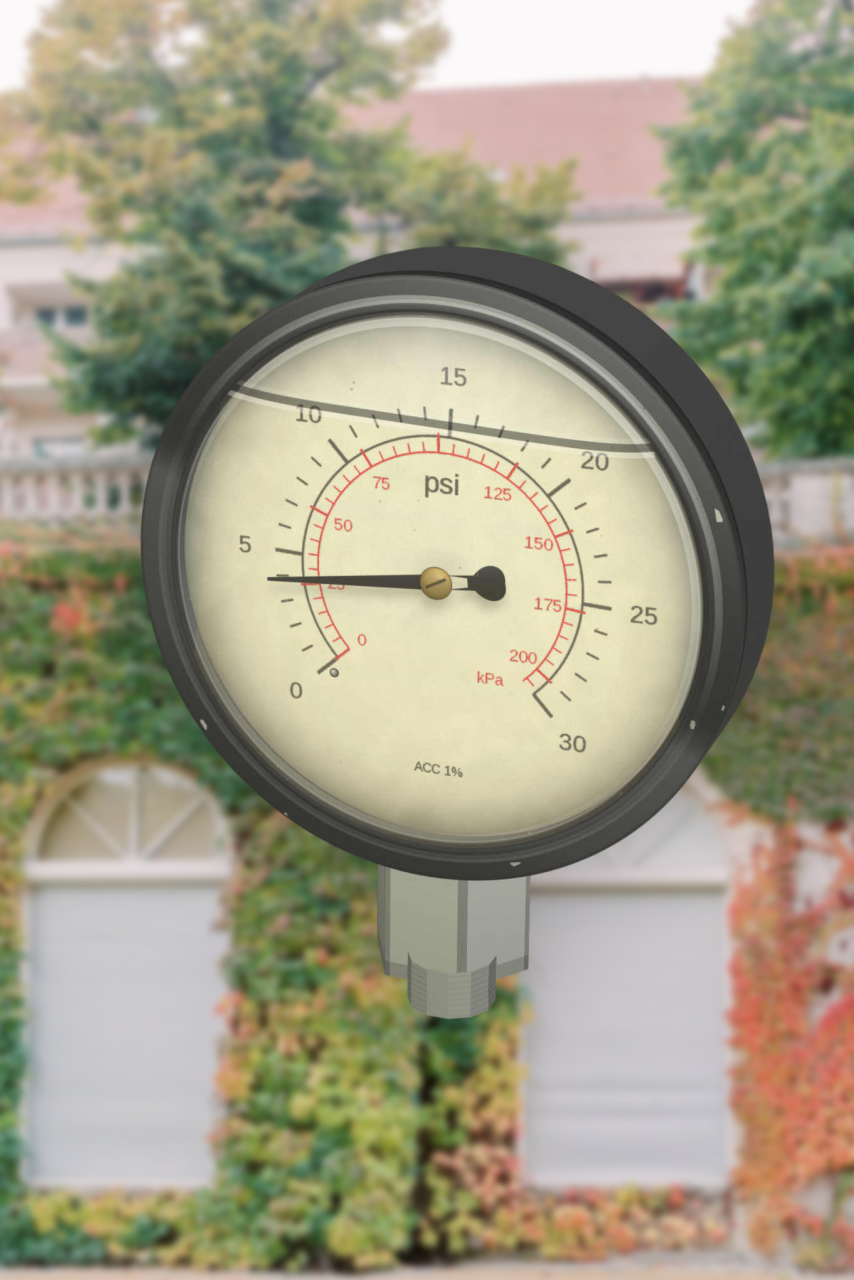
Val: 4
